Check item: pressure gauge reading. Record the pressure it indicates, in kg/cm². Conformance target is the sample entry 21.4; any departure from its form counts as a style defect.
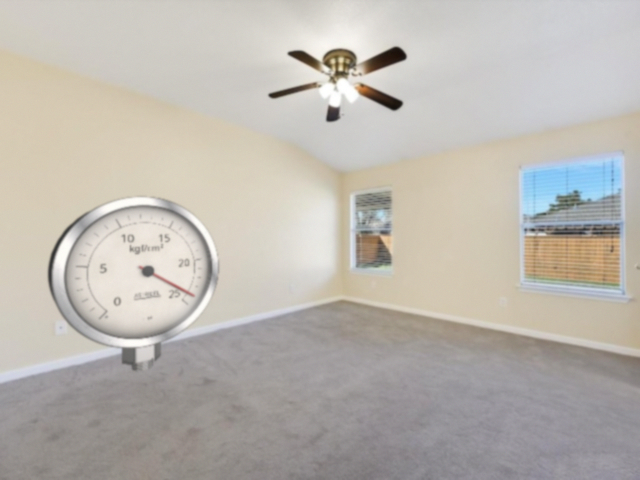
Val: 24
